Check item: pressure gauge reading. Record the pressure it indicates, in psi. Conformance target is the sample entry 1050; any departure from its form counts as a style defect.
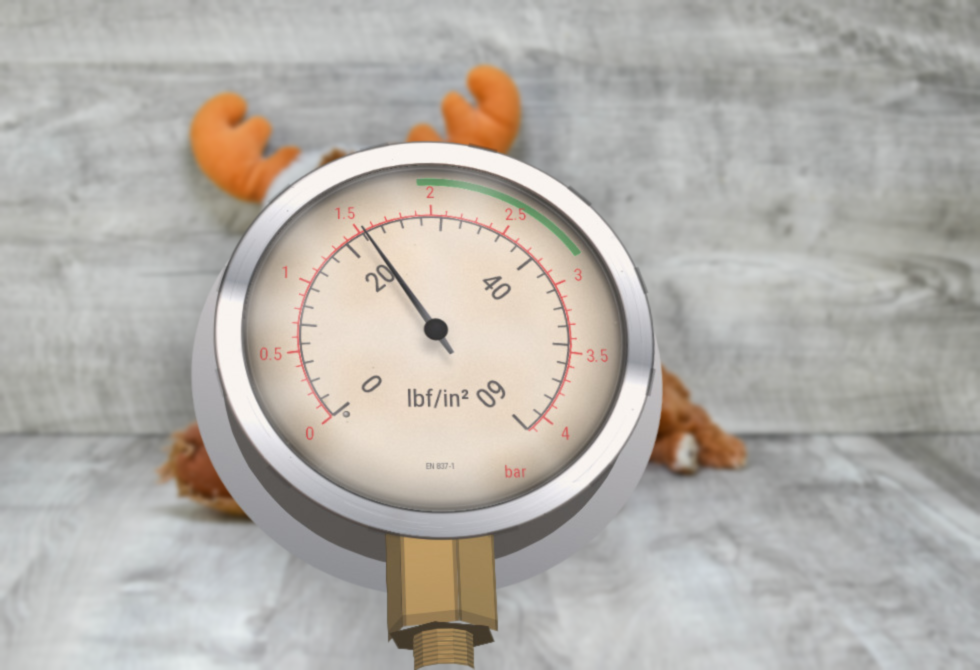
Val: 22
